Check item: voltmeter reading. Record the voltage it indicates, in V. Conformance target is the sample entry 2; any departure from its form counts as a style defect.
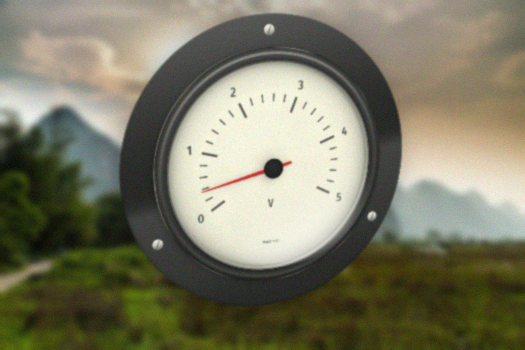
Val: 0.4
